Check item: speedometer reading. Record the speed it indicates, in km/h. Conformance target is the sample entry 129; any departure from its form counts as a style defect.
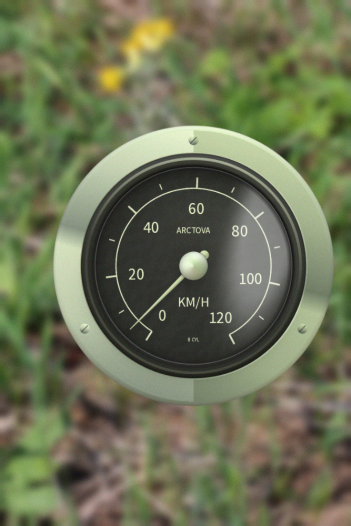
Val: 5
